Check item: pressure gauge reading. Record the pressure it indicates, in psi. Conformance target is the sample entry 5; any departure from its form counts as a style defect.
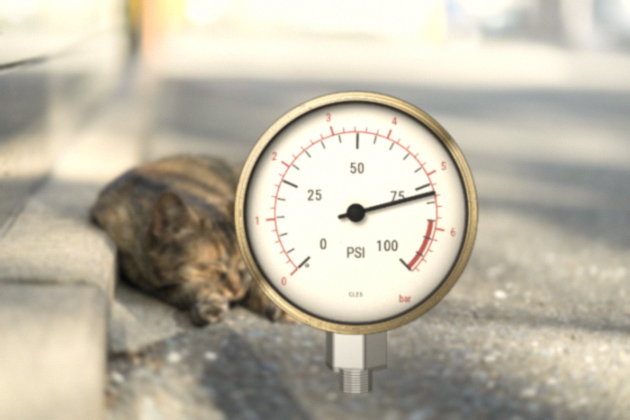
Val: 77.5
